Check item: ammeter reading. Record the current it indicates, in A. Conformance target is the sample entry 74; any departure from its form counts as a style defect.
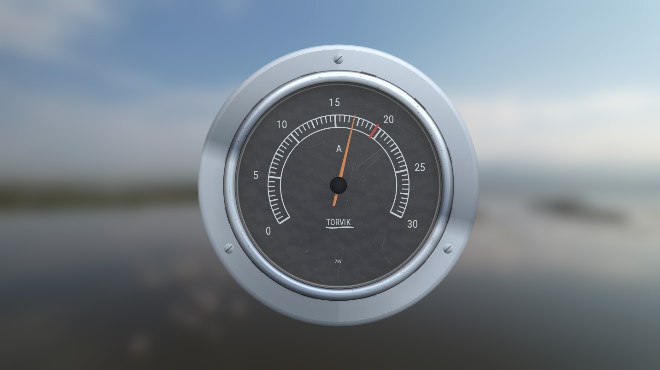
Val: 17
